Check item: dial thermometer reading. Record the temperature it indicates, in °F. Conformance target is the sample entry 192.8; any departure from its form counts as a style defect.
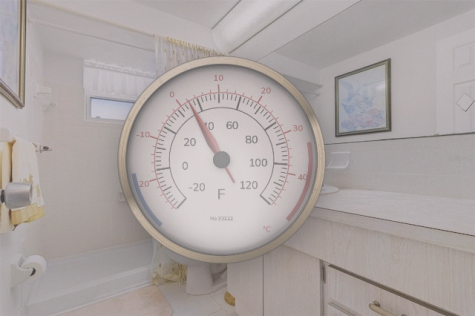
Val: 36
